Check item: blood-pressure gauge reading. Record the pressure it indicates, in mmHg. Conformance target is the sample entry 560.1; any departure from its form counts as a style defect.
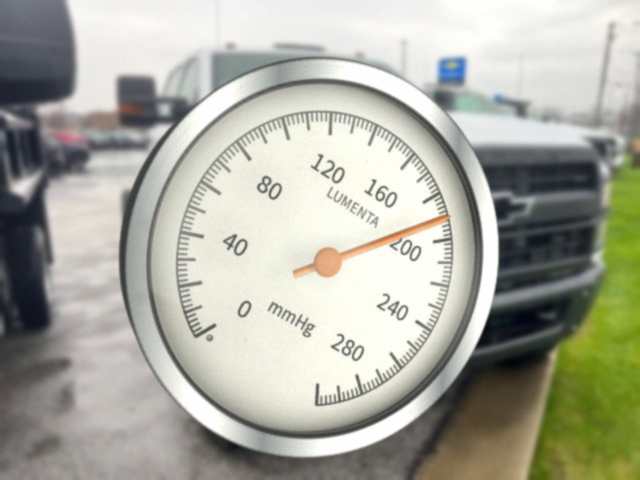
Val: 190
